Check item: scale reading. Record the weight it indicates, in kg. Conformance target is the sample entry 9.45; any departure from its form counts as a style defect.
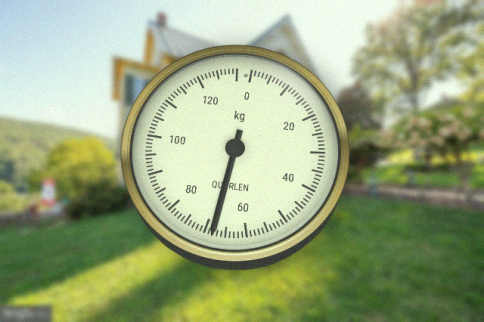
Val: 68
